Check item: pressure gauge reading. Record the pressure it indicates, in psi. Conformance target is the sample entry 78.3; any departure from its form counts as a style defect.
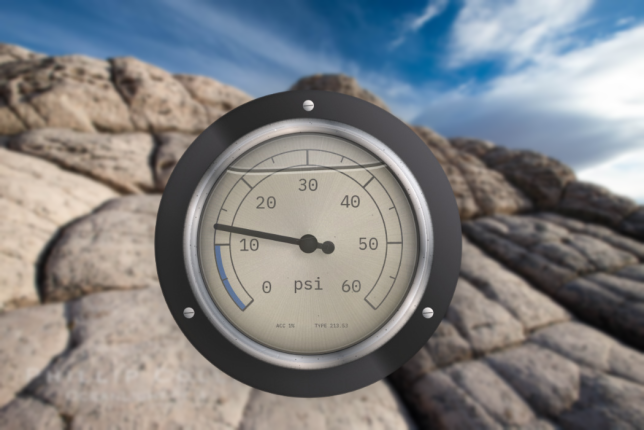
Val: 12.5
